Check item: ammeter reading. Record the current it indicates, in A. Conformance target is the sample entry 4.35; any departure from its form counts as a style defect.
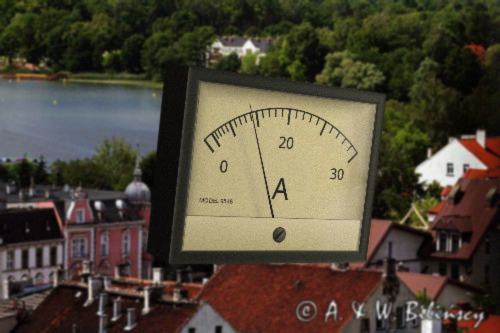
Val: 14
